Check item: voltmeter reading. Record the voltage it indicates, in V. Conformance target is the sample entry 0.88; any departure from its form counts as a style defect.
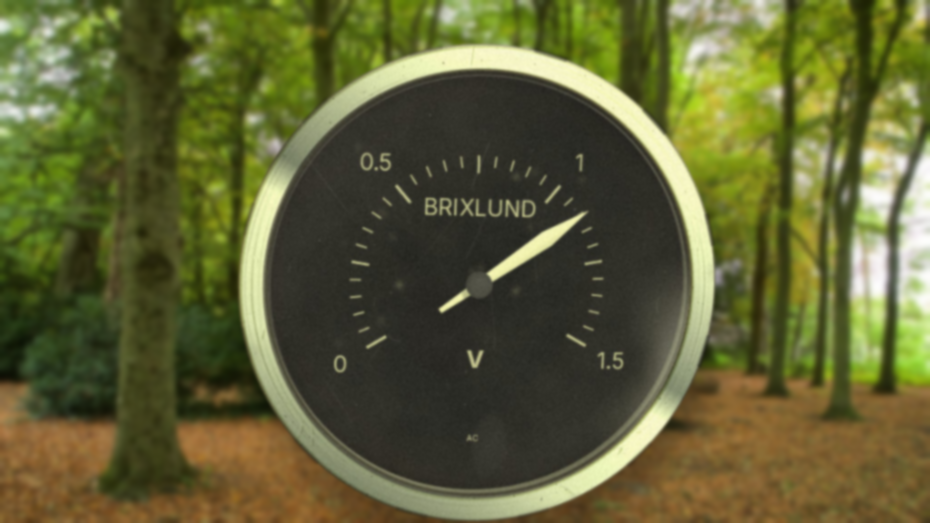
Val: 1.1
